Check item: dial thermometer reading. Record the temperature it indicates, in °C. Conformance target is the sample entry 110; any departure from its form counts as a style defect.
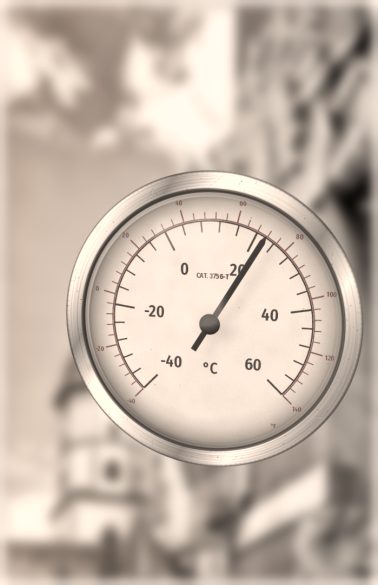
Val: 22
